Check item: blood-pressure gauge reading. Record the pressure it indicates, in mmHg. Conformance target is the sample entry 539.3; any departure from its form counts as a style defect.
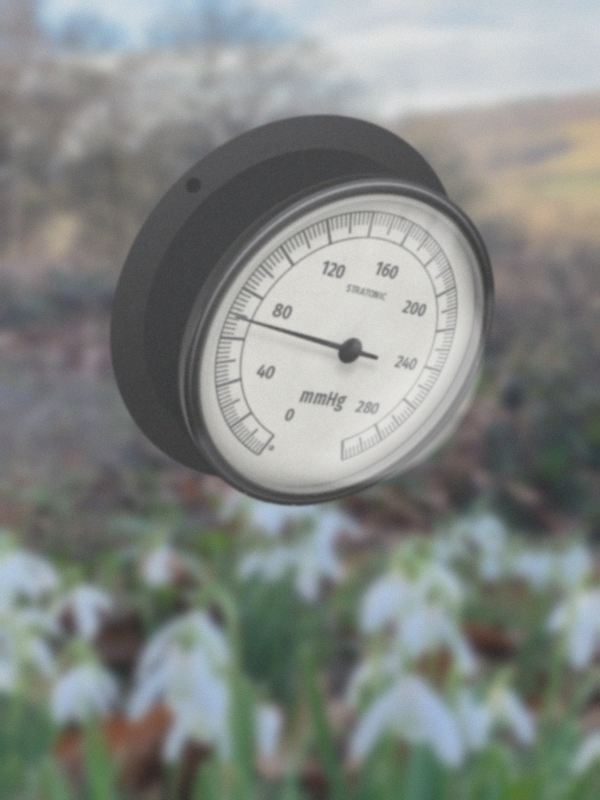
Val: 70
